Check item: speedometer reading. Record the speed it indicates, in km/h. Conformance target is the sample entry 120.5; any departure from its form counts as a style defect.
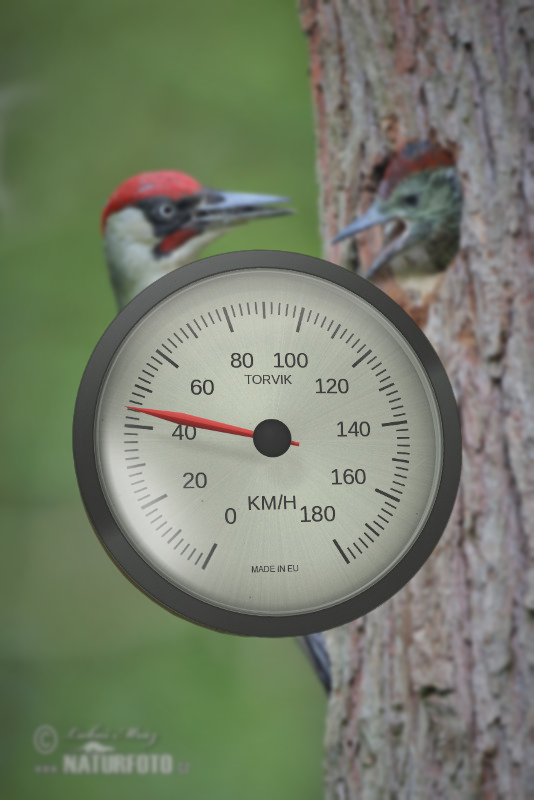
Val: 44
